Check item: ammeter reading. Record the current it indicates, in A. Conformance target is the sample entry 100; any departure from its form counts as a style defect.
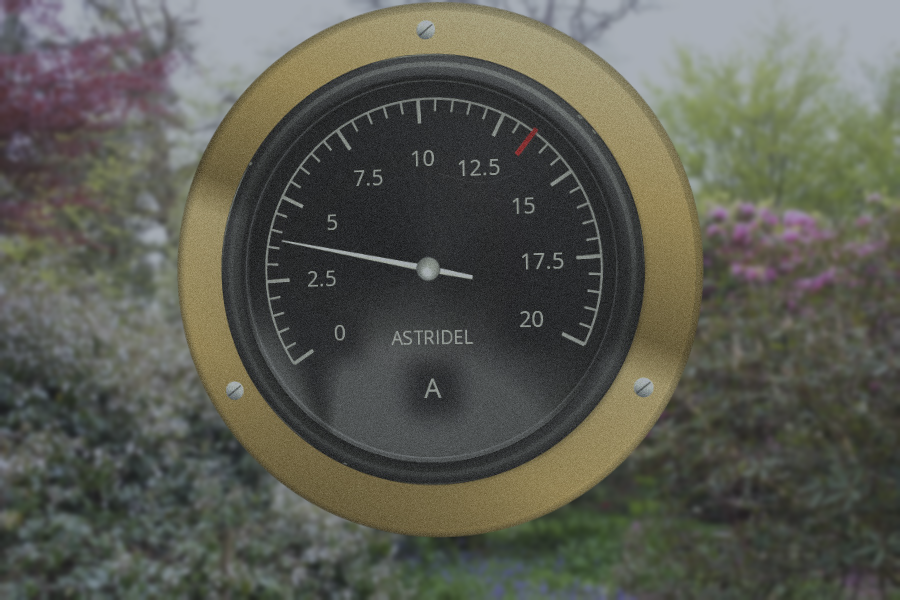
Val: 3.75
